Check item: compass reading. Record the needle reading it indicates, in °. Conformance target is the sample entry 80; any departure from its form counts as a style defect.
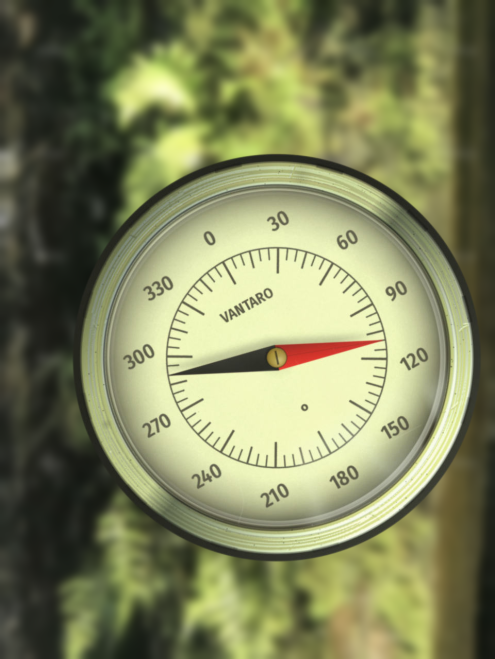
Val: 110
